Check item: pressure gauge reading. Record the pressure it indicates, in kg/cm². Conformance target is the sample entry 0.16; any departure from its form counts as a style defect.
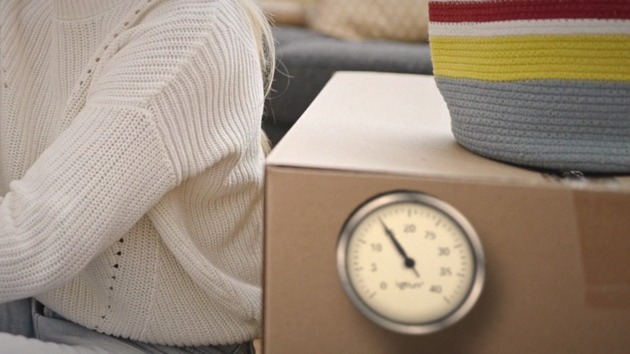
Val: 15
